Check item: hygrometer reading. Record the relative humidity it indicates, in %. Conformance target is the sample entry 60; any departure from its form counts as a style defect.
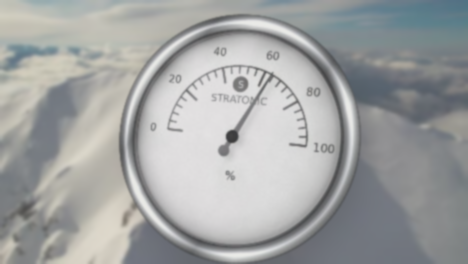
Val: 64
